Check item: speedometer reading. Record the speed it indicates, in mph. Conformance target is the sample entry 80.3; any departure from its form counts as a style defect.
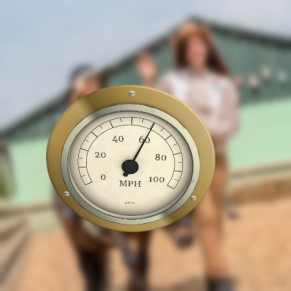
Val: 60
